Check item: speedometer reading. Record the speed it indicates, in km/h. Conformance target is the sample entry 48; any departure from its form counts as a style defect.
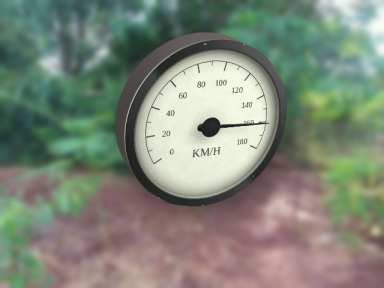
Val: 160
